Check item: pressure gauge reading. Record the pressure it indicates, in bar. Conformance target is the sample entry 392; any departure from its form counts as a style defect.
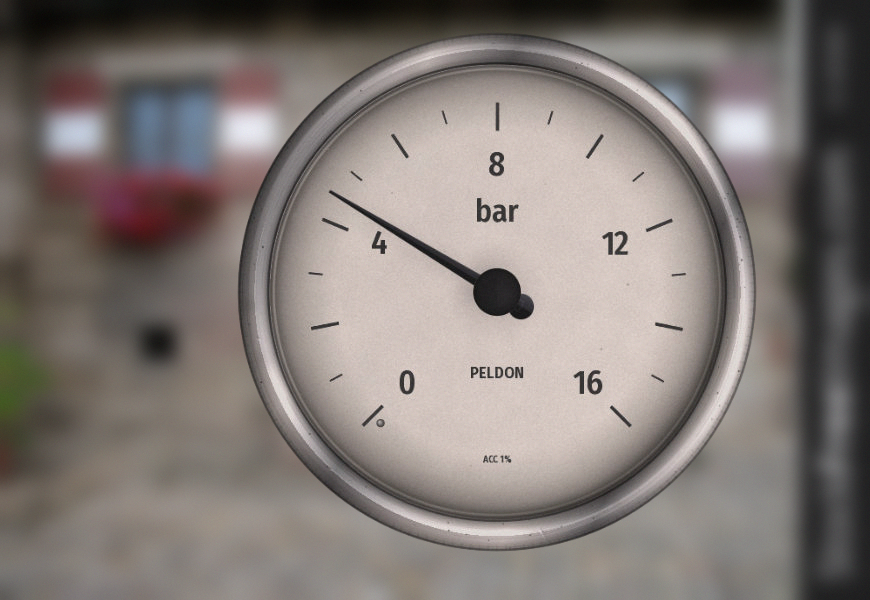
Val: 4.5
